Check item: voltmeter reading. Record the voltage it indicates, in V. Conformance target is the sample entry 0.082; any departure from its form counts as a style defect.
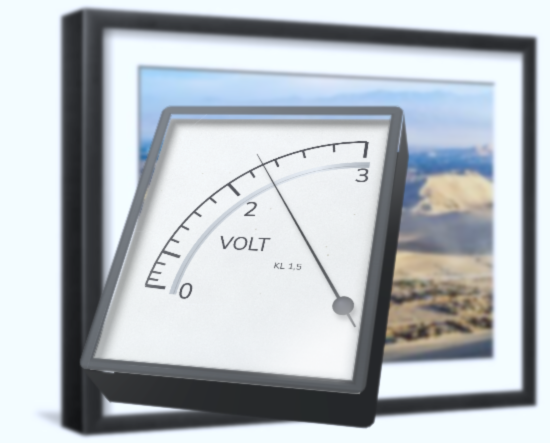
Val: 2.3
